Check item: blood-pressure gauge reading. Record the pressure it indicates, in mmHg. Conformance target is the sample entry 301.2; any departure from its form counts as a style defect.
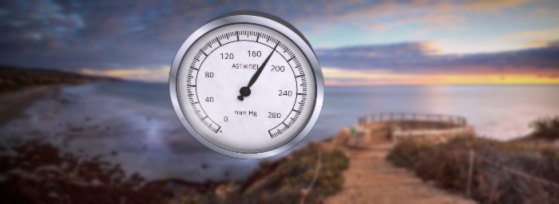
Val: 180
